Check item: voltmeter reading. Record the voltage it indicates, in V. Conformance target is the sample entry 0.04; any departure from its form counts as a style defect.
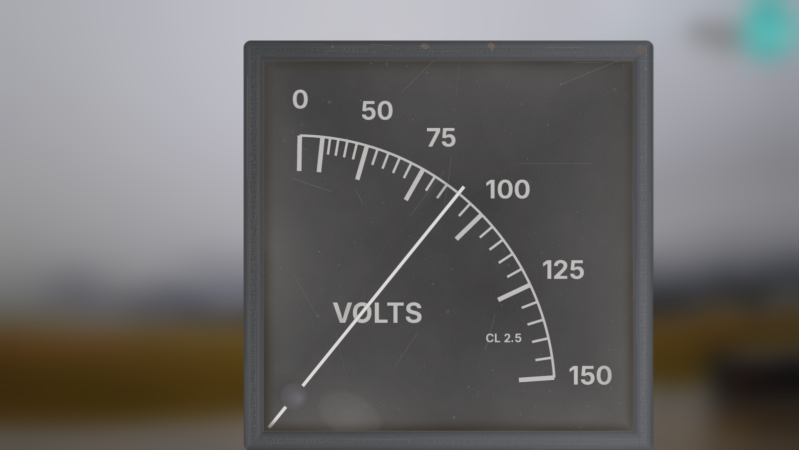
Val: 90
